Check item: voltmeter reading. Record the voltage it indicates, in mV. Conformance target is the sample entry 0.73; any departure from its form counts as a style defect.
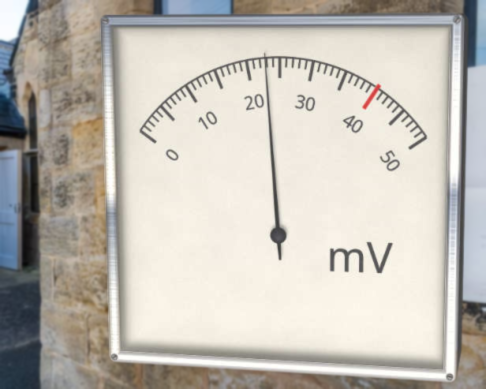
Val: 23
